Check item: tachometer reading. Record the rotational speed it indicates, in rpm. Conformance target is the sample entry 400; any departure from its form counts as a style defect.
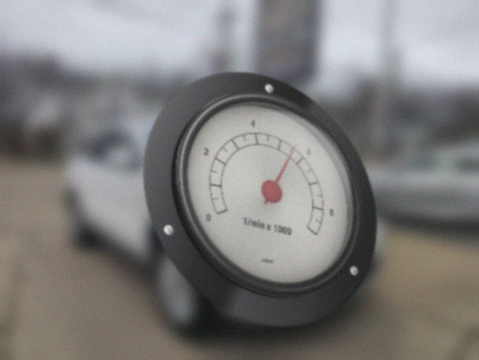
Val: 5500
